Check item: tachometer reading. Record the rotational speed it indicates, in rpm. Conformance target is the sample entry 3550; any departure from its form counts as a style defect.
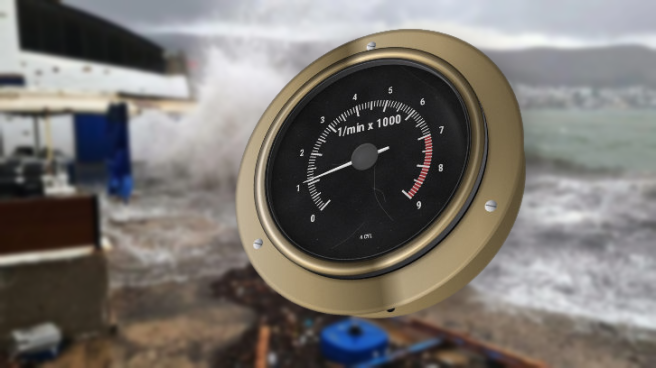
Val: 1000
